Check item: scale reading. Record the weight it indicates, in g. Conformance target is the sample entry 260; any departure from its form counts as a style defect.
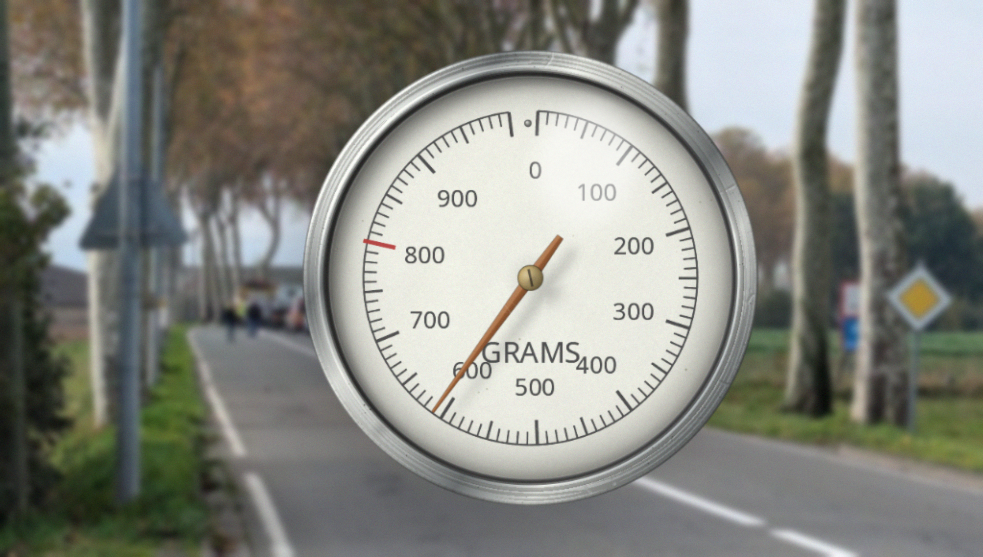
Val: 610
